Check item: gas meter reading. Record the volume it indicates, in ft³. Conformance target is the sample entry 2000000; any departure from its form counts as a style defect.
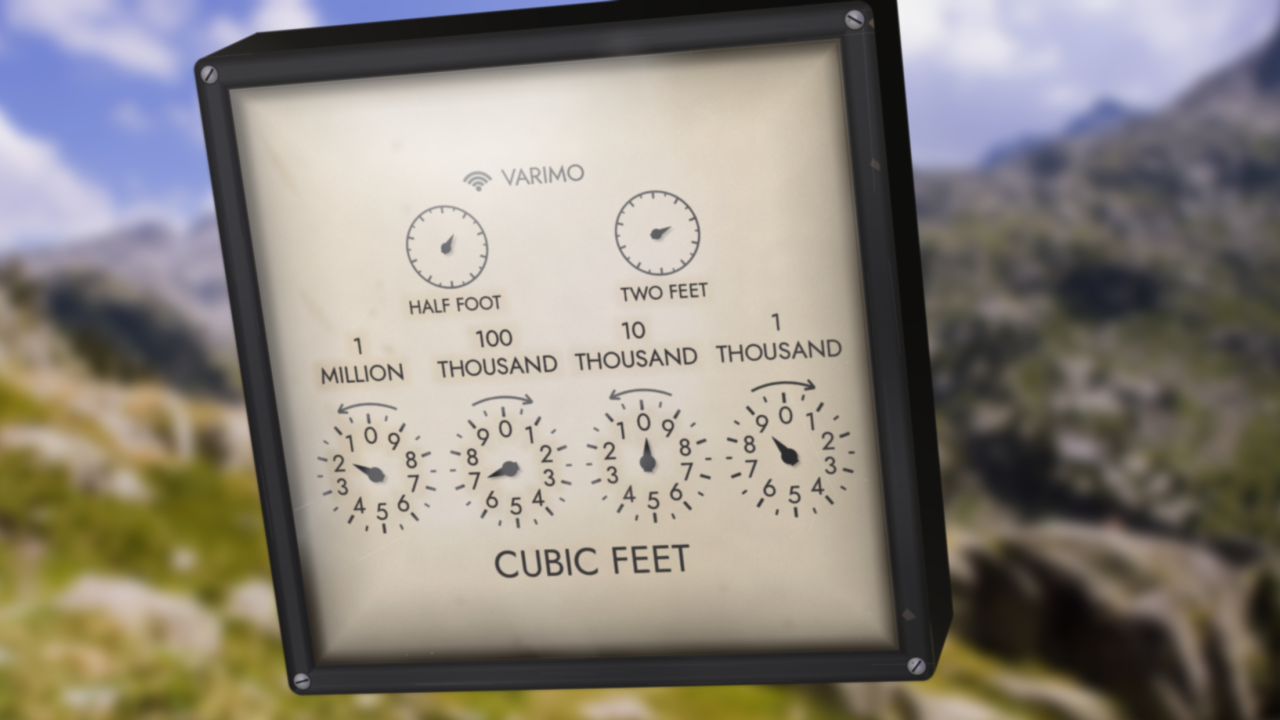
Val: 169900
